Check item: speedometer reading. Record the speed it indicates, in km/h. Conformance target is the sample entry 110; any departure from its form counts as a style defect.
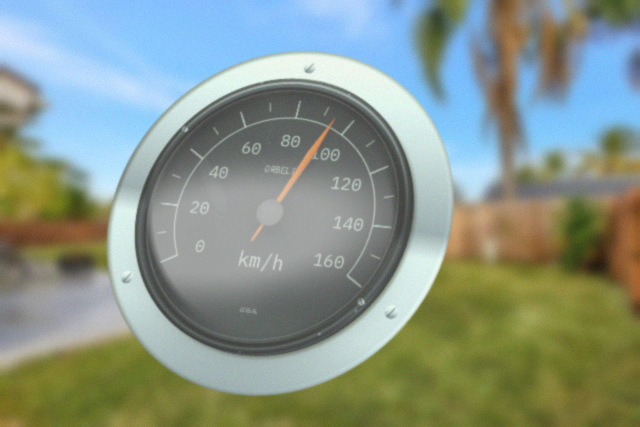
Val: 95
